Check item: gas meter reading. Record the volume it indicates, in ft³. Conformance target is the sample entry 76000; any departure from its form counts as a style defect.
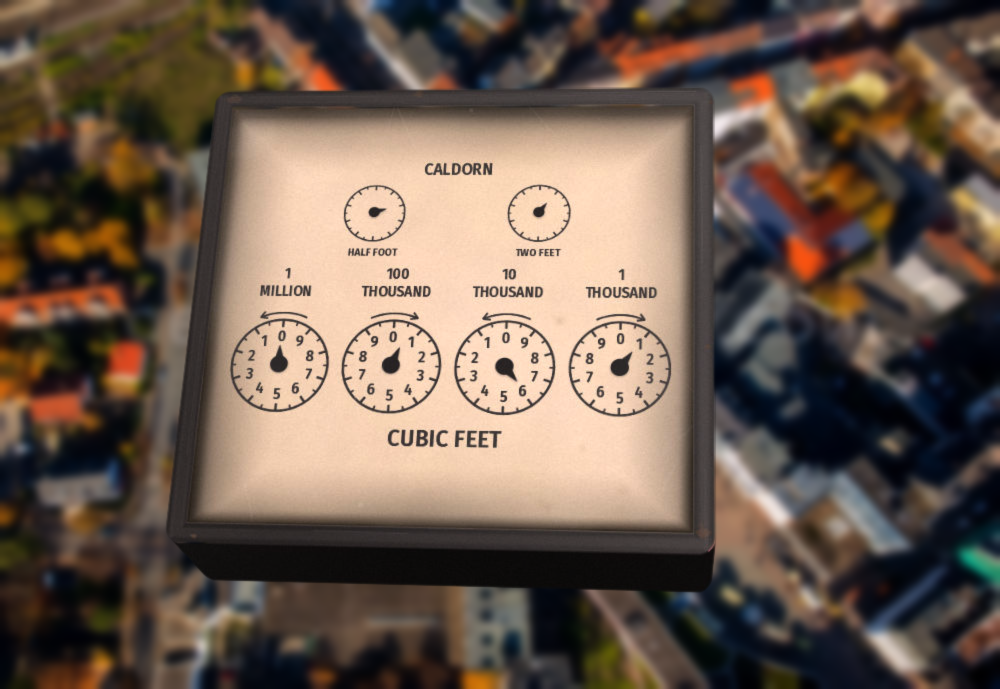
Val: 6100
